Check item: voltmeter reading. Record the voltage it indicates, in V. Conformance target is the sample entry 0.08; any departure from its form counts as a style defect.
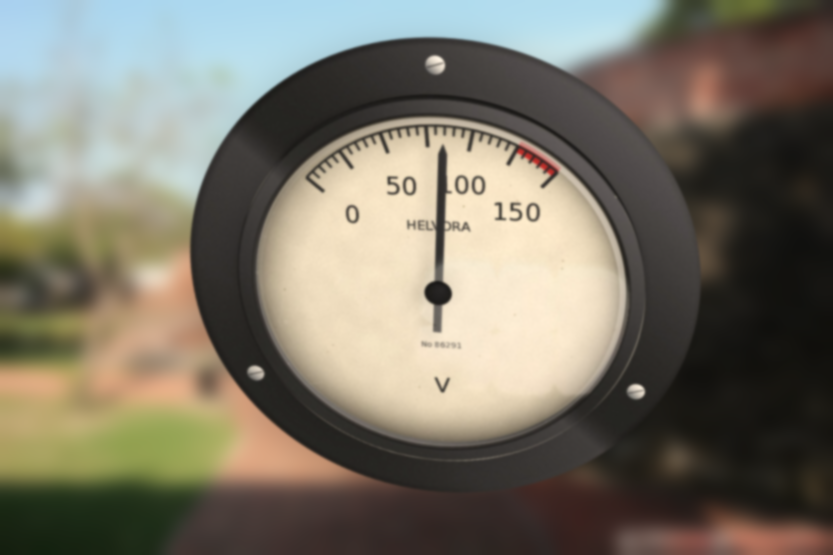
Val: 85
